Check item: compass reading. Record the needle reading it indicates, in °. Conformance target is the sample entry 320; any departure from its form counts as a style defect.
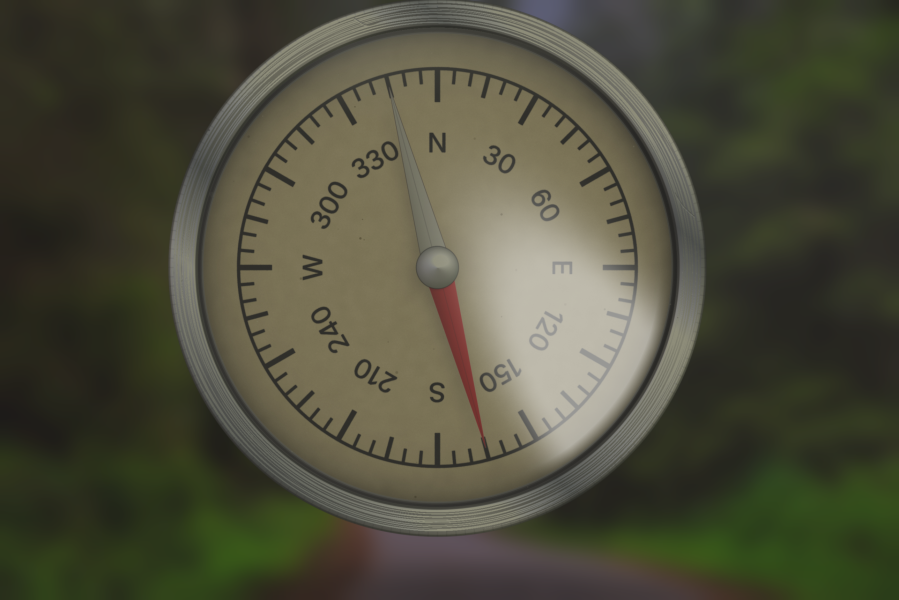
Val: 165
